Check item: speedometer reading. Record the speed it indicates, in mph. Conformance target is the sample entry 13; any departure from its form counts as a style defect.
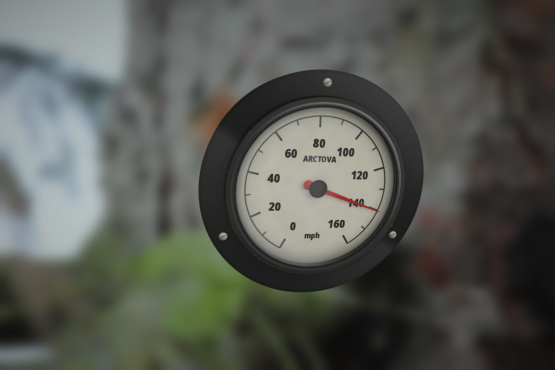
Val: 140
